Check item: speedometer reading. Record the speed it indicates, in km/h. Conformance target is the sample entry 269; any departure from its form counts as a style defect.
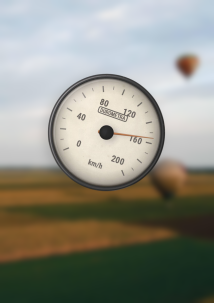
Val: 155
